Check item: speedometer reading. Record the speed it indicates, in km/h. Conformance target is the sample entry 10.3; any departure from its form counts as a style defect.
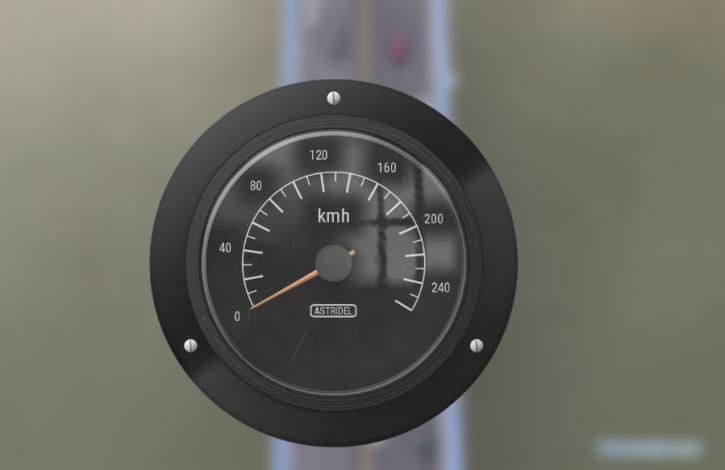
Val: 0
